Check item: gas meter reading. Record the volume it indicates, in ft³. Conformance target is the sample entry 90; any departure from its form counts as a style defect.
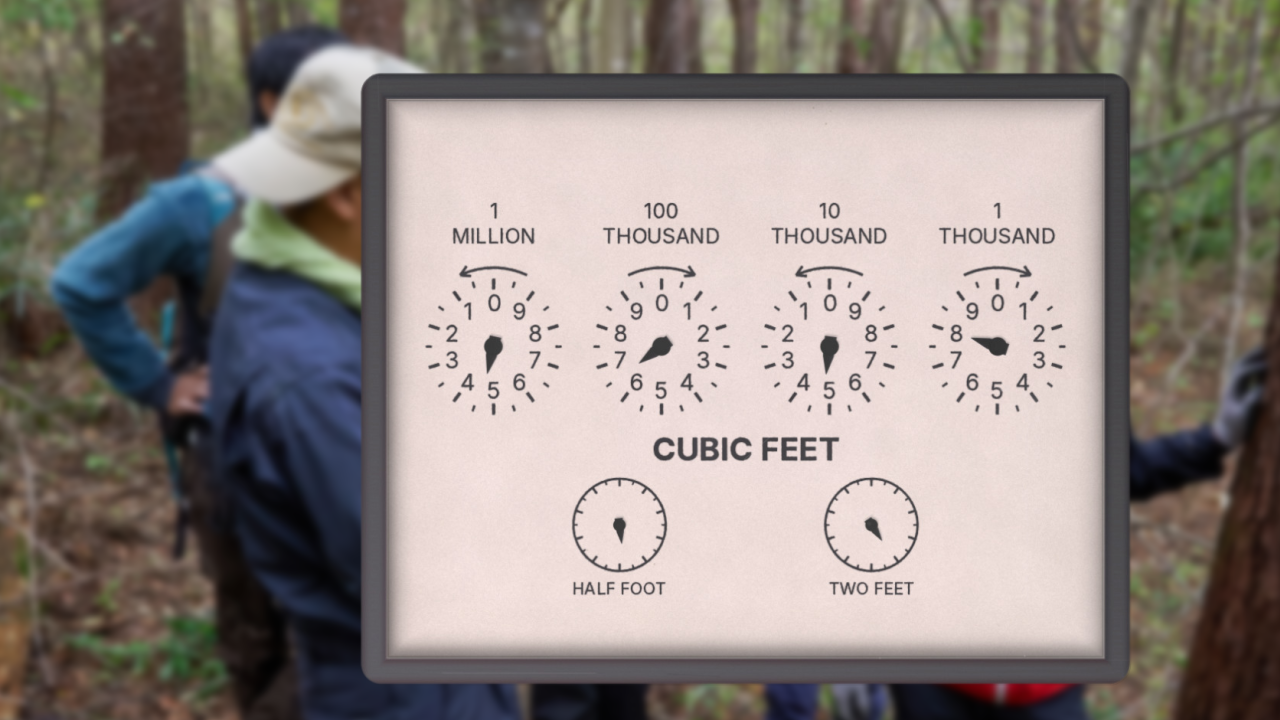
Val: 464800
